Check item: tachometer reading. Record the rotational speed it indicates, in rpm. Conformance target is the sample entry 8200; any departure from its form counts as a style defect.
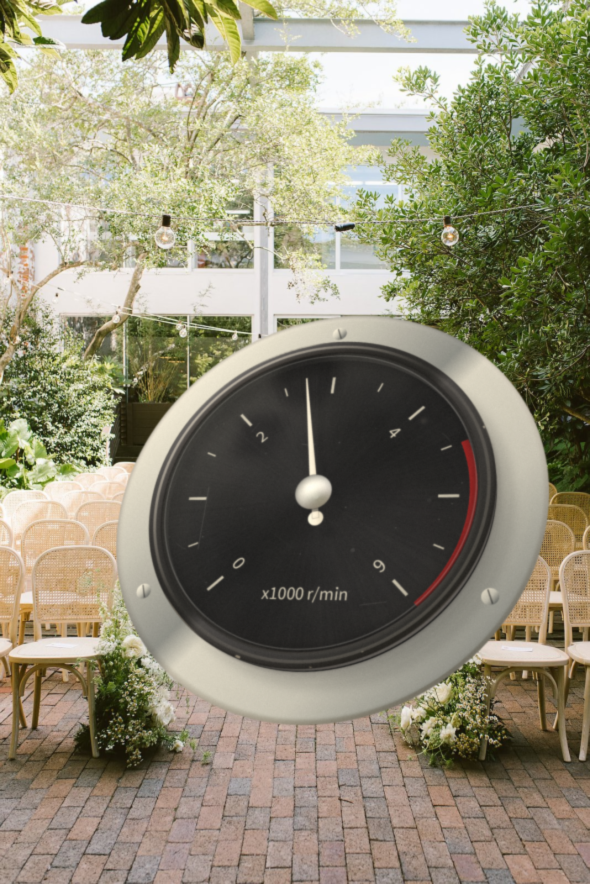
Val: 2750
